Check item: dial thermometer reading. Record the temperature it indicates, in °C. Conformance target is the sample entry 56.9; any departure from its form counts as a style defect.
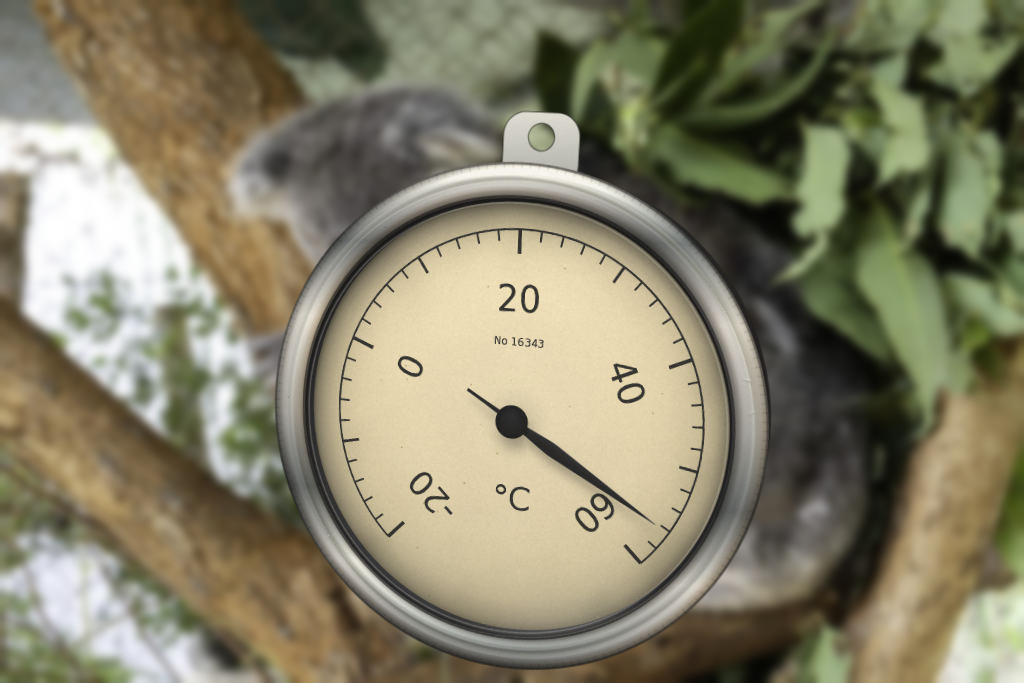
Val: 56
